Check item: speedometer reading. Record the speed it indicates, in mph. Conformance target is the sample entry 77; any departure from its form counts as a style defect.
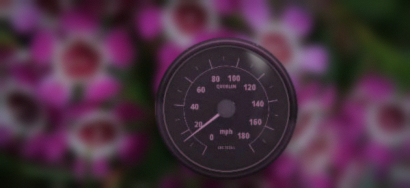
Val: 15
